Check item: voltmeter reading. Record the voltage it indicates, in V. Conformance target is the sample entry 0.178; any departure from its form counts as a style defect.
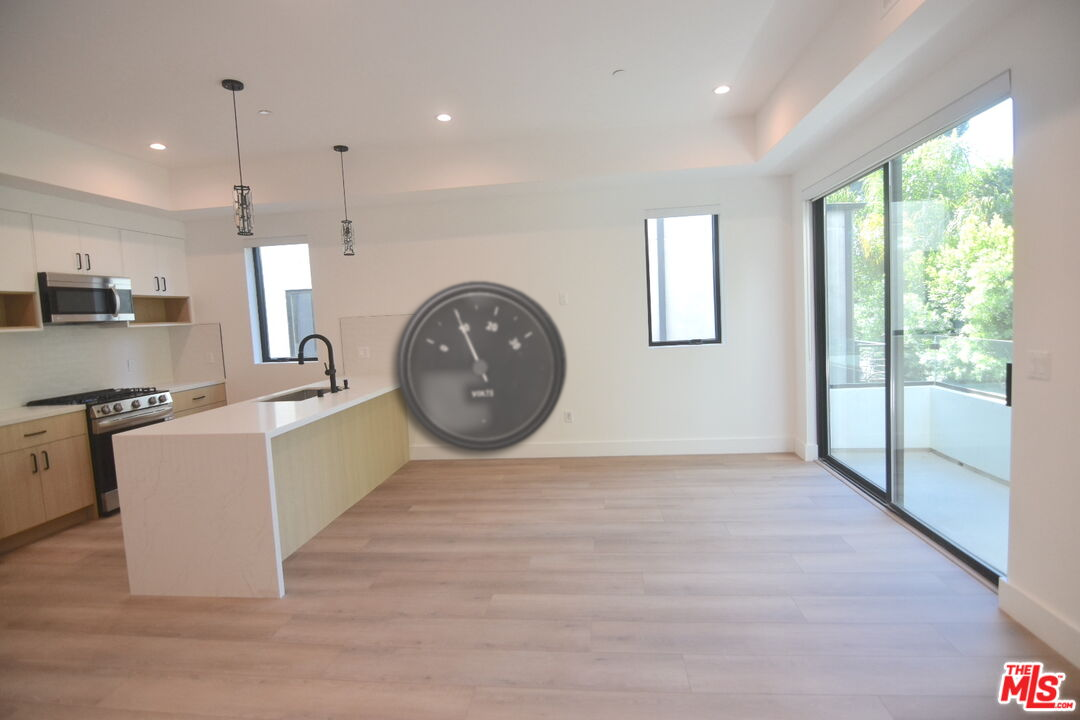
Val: 10
